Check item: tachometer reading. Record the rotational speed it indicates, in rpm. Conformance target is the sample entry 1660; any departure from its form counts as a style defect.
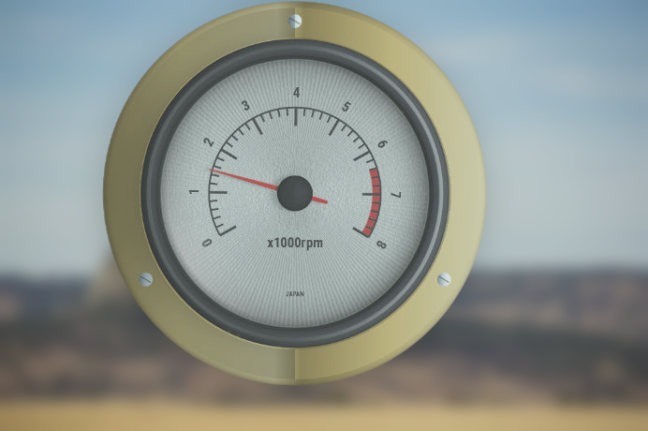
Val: 1500
